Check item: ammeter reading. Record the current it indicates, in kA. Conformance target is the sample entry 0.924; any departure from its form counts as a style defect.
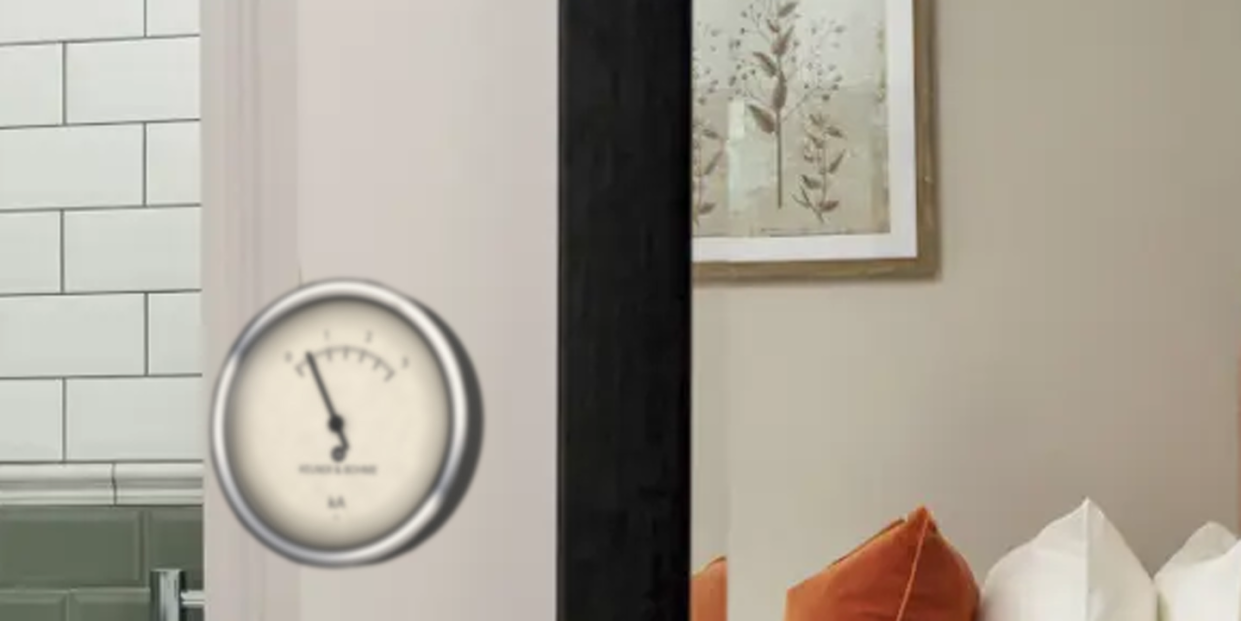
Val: 0.5
